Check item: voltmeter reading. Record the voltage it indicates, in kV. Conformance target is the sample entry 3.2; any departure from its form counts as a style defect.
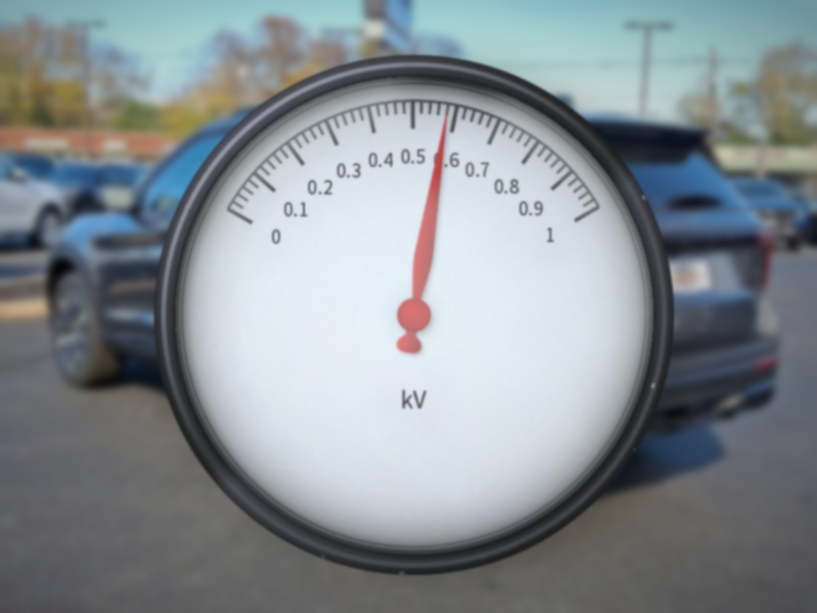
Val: 0.58
